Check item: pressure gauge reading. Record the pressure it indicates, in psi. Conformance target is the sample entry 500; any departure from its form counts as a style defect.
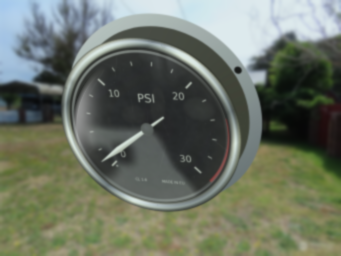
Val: 1
